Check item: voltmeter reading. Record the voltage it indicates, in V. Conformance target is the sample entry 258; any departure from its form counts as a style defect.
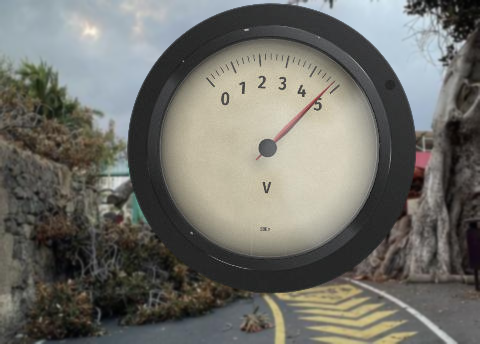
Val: 4.8
